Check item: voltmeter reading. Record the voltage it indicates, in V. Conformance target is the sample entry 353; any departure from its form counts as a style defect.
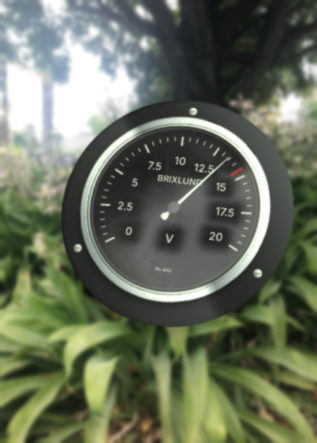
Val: 13.5
